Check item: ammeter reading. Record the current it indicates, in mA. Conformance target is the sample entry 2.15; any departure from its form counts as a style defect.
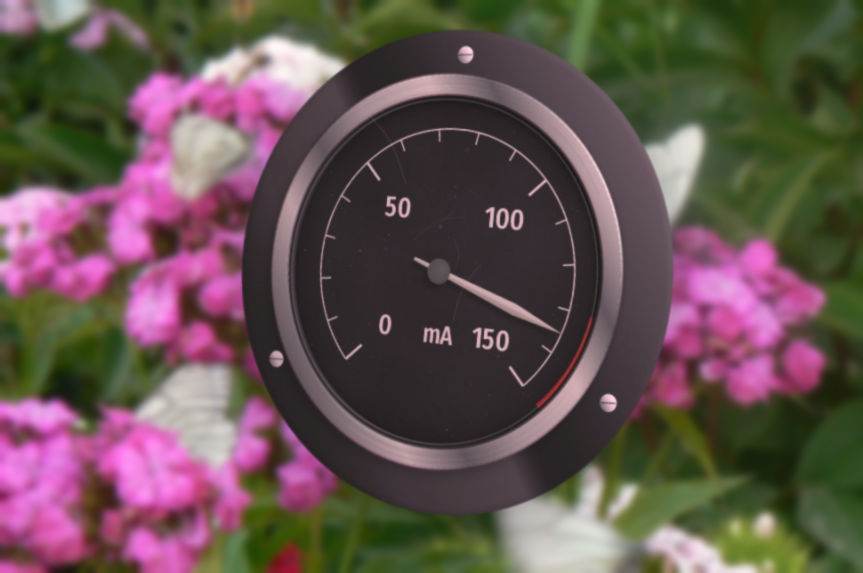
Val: 135
